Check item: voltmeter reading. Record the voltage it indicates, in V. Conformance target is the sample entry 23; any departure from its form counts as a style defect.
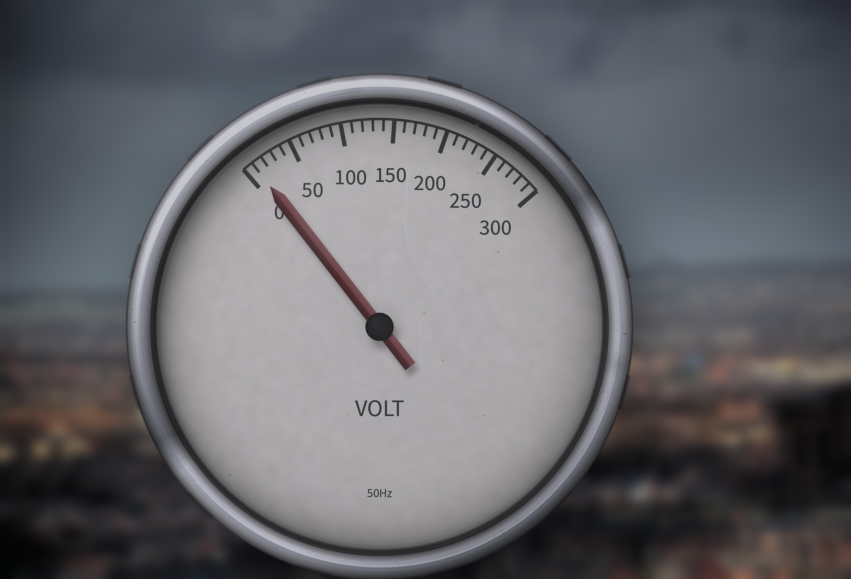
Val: 10
